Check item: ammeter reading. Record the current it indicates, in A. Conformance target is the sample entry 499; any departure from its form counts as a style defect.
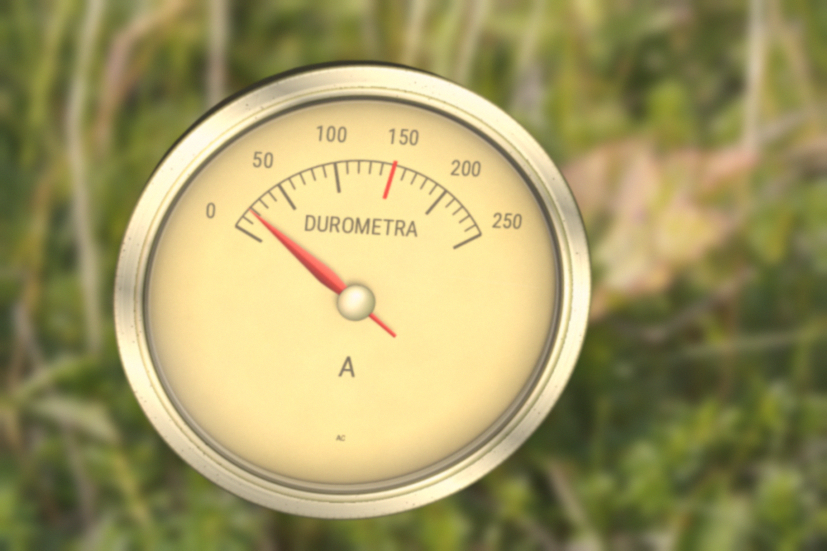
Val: 20
